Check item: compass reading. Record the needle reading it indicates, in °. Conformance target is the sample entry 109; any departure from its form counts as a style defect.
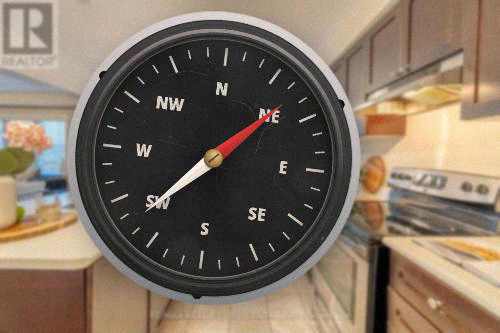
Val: 45
